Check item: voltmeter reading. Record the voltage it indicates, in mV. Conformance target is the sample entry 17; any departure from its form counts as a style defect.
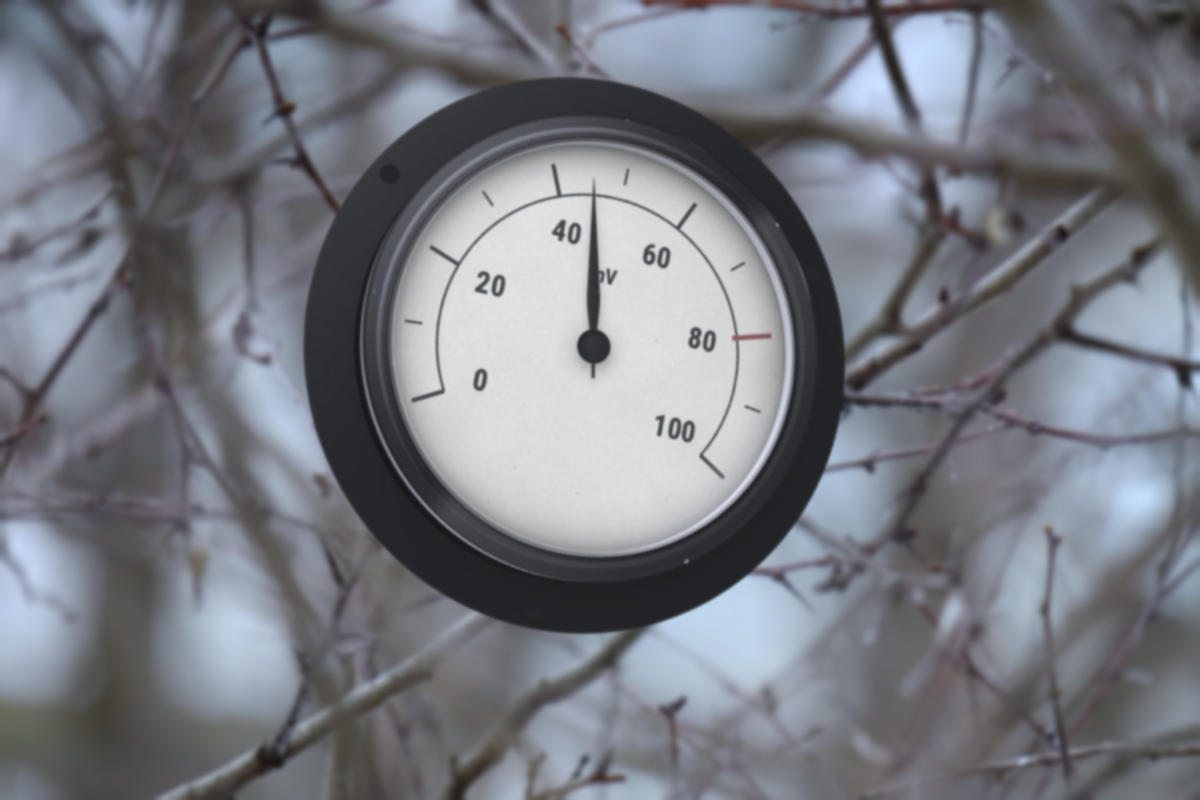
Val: 45
